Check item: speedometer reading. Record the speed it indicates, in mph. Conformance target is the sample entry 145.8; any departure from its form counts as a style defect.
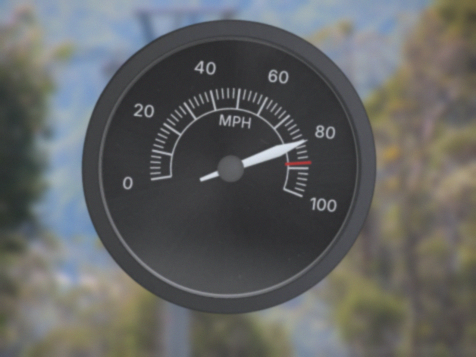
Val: 80
